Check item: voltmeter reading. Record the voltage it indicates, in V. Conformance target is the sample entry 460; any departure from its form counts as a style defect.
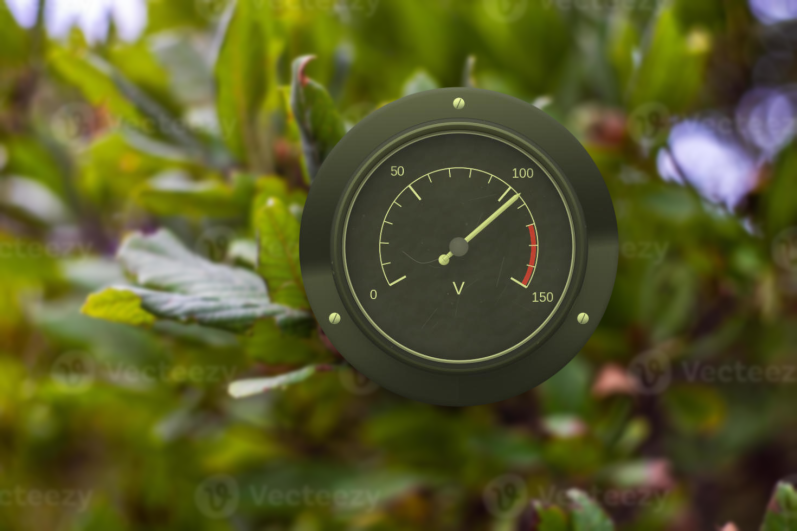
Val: 105
